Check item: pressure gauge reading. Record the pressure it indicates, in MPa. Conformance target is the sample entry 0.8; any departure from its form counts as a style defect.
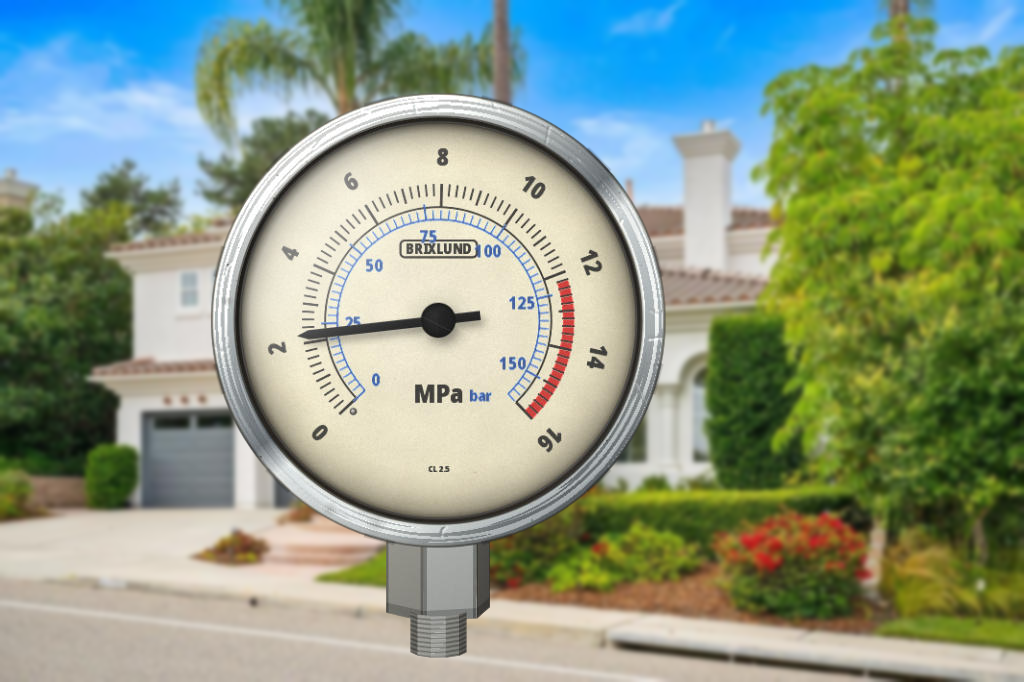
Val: 2.2
